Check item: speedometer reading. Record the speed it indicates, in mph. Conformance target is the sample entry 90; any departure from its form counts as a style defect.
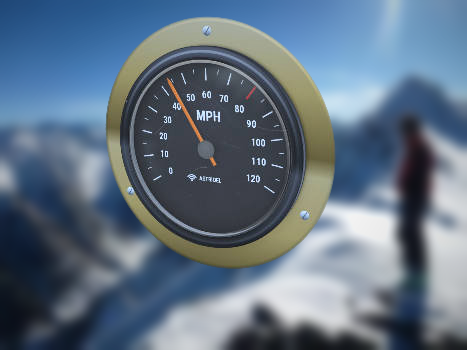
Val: 45
